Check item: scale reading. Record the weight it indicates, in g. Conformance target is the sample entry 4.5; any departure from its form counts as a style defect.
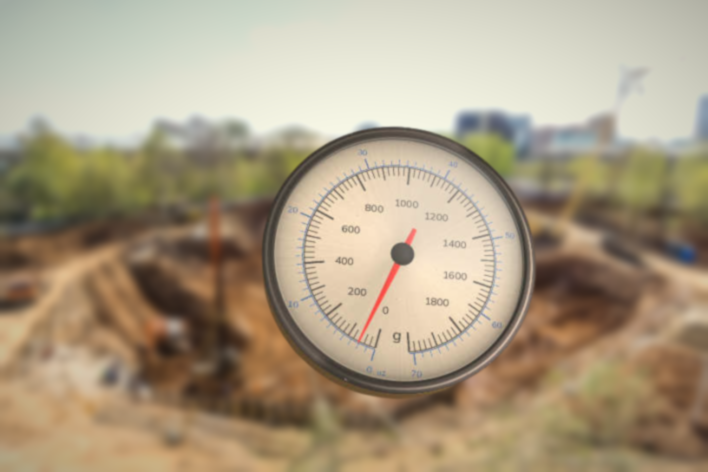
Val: 60
